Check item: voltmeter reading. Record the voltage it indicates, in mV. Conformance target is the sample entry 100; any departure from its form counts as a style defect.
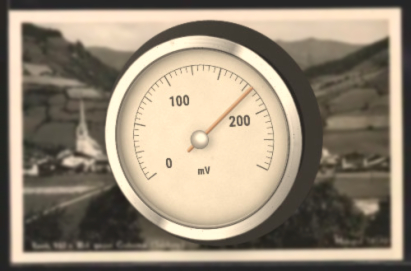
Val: 180
